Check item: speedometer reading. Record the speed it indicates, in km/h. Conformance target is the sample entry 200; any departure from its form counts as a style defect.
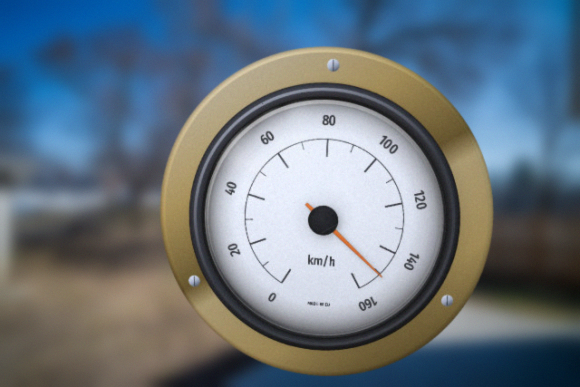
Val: 150
